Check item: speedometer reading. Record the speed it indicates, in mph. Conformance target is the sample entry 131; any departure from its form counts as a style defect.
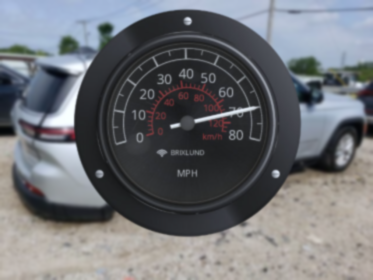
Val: 70
